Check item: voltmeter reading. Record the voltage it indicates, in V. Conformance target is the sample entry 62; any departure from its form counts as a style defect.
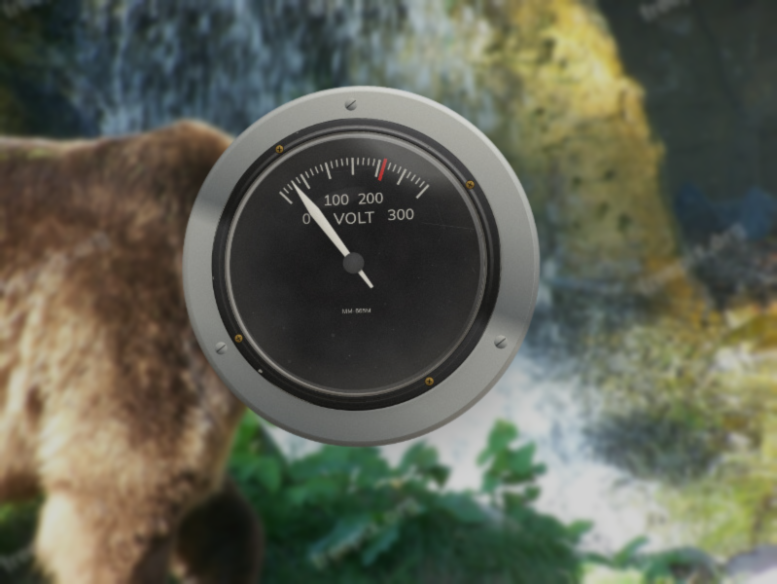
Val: 30
